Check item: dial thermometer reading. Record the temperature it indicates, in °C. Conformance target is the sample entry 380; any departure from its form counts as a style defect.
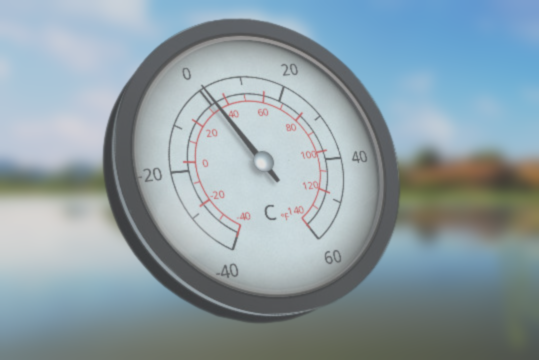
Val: 0
